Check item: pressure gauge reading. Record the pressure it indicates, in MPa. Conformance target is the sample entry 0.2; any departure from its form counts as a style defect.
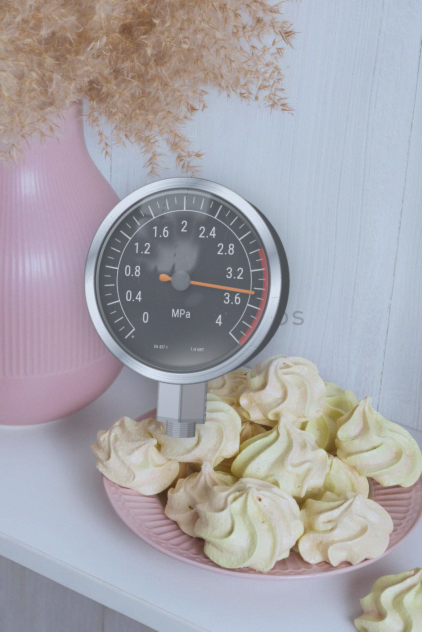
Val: 3.45
